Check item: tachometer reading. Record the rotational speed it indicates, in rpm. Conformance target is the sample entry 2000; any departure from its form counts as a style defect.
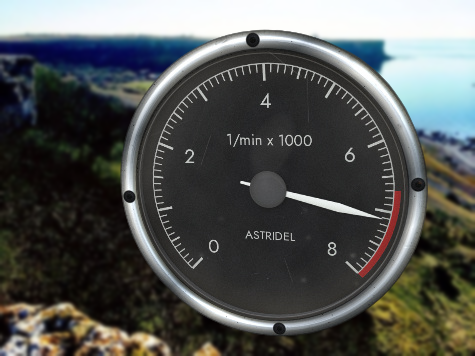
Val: 7100
